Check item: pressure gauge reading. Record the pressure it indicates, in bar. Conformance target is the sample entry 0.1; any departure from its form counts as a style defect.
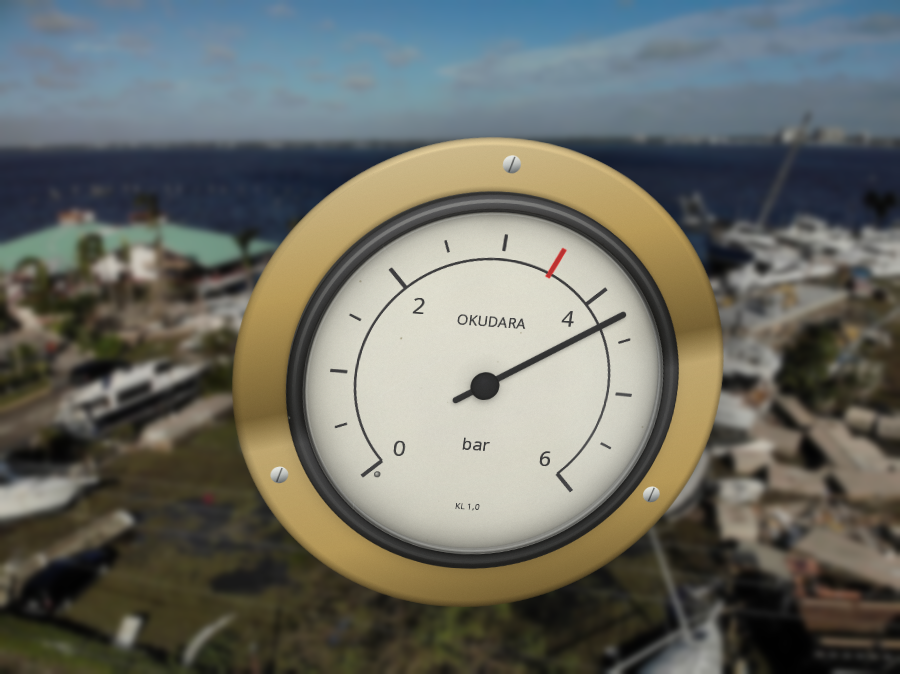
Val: 4.25
